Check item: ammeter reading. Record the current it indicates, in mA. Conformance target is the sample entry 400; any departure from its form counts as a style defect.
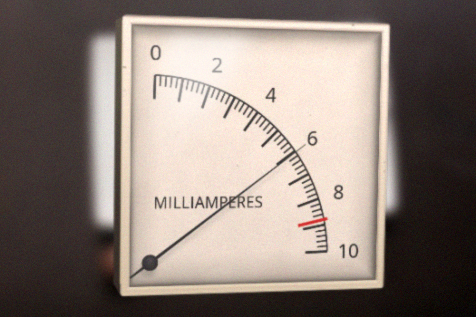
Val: 6
